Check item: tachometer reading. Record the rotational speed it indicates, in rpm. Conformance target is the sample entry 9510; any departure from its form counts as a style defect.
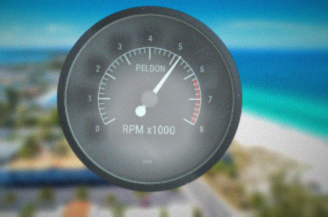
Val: 5200
